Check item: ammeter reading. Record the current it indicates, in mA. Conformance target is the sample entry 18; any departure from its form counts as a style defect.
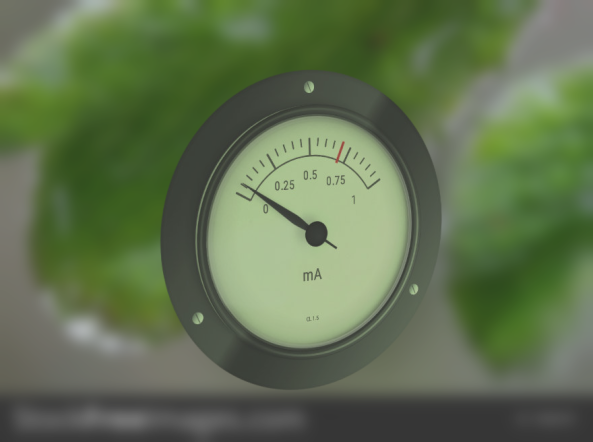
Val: 0.05
